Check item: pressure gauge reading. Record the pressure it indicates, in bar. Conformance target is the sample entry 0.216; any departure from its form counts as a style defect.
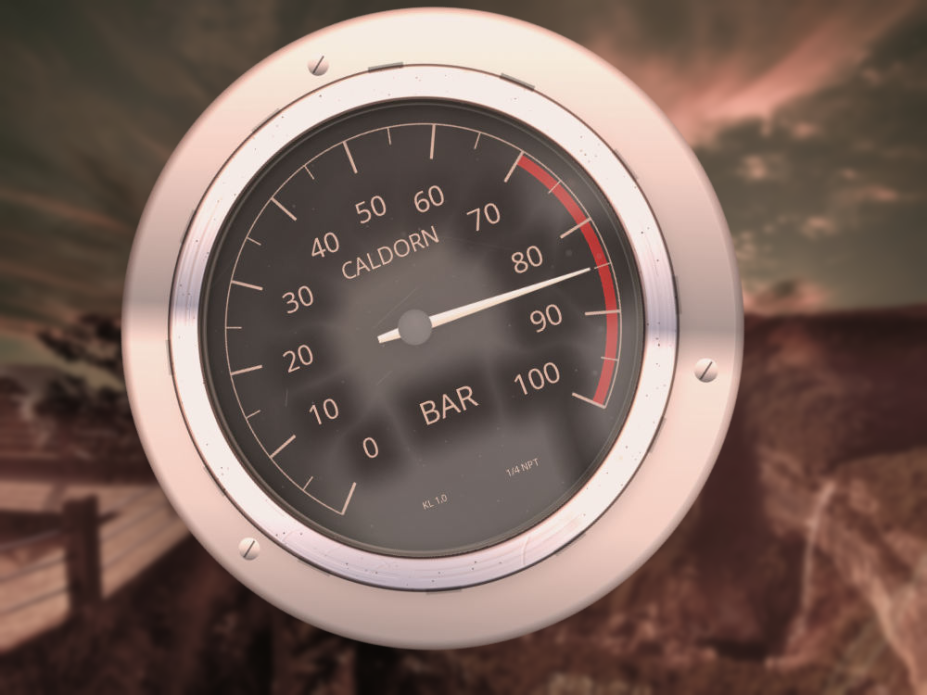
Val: 85
